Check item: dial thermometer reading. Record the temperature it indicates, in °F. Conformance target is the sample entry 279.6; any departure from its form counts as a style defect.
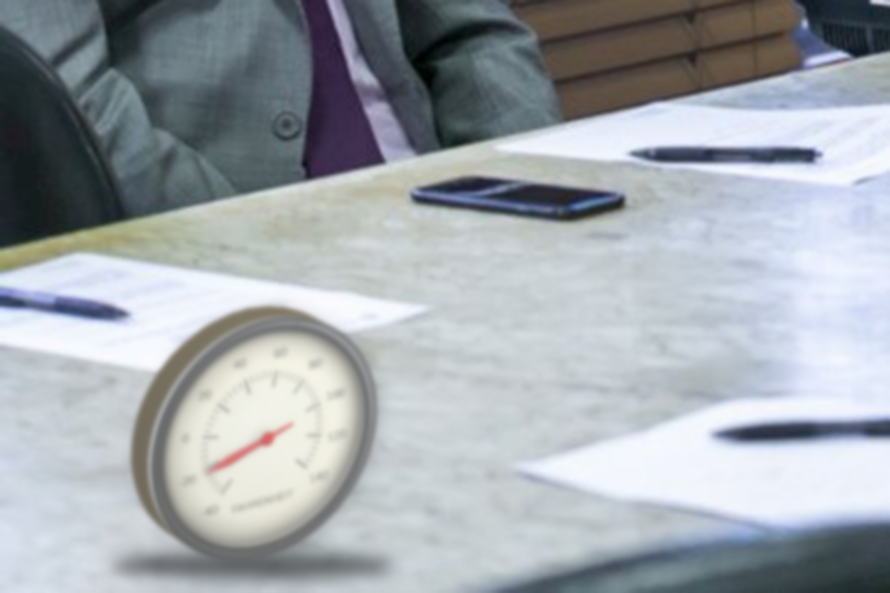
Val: -20
